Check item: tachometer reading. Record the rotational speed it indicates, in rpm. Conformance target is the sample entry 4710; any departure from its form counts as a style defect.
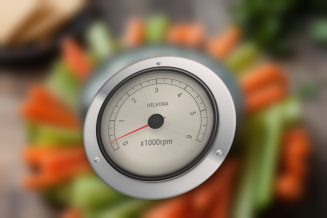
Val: 250
